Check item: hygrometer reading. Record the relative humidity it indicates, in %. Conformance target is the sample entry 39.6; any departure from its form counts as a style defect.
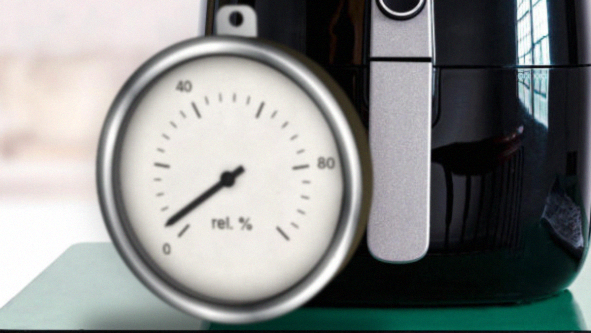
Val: 4
